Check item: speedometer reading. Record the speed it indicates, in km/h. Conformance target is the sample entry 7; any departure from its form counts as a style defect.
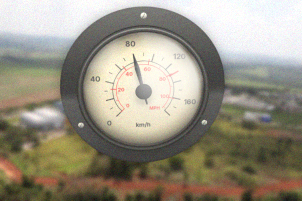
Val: 80
